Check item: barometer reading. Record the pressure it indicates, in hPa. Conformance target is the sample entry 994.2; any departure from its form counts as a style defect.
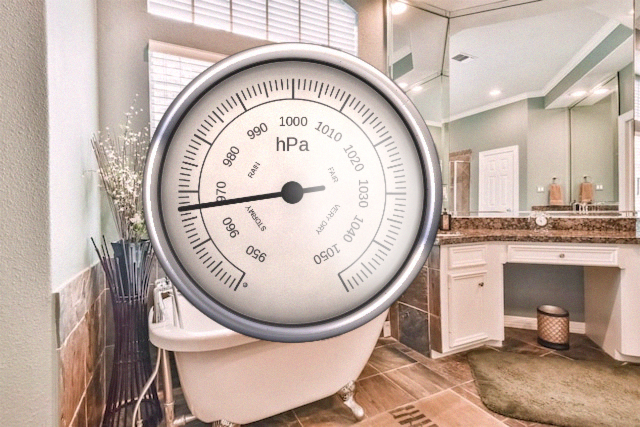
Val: 967
